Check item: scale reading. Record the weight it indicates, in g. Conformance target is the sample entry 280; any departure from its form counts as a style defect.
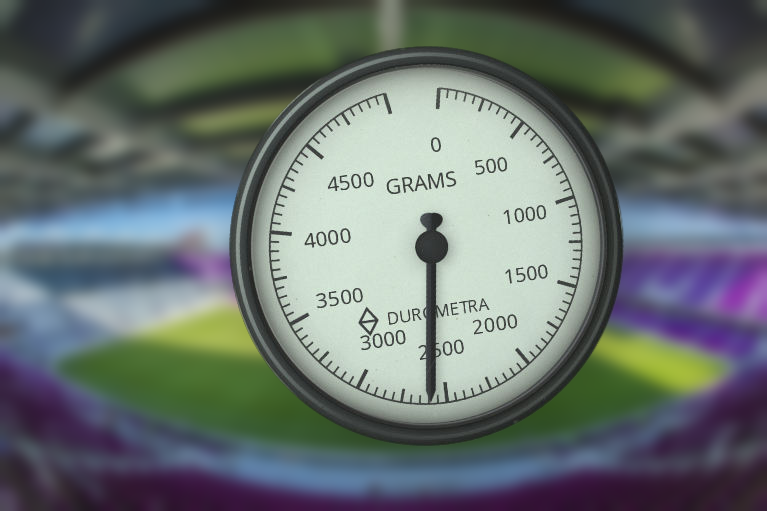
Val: 2600
